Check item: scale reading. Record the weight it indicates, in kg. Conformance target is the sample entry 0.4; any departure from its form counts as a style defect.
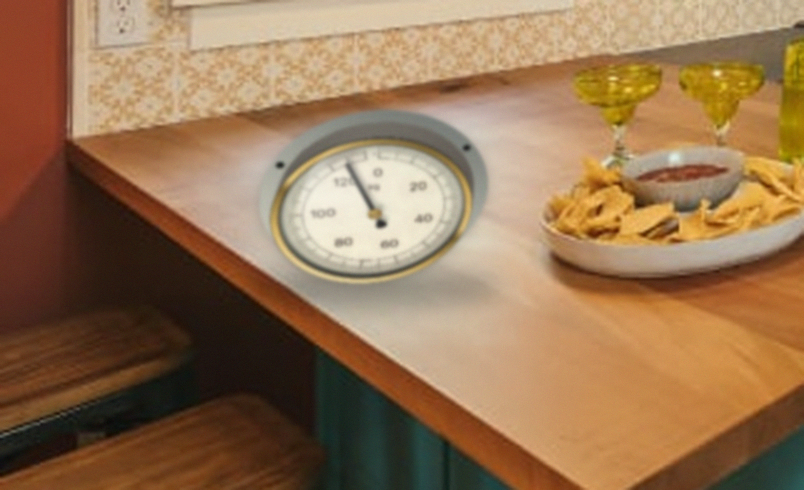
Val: 125
